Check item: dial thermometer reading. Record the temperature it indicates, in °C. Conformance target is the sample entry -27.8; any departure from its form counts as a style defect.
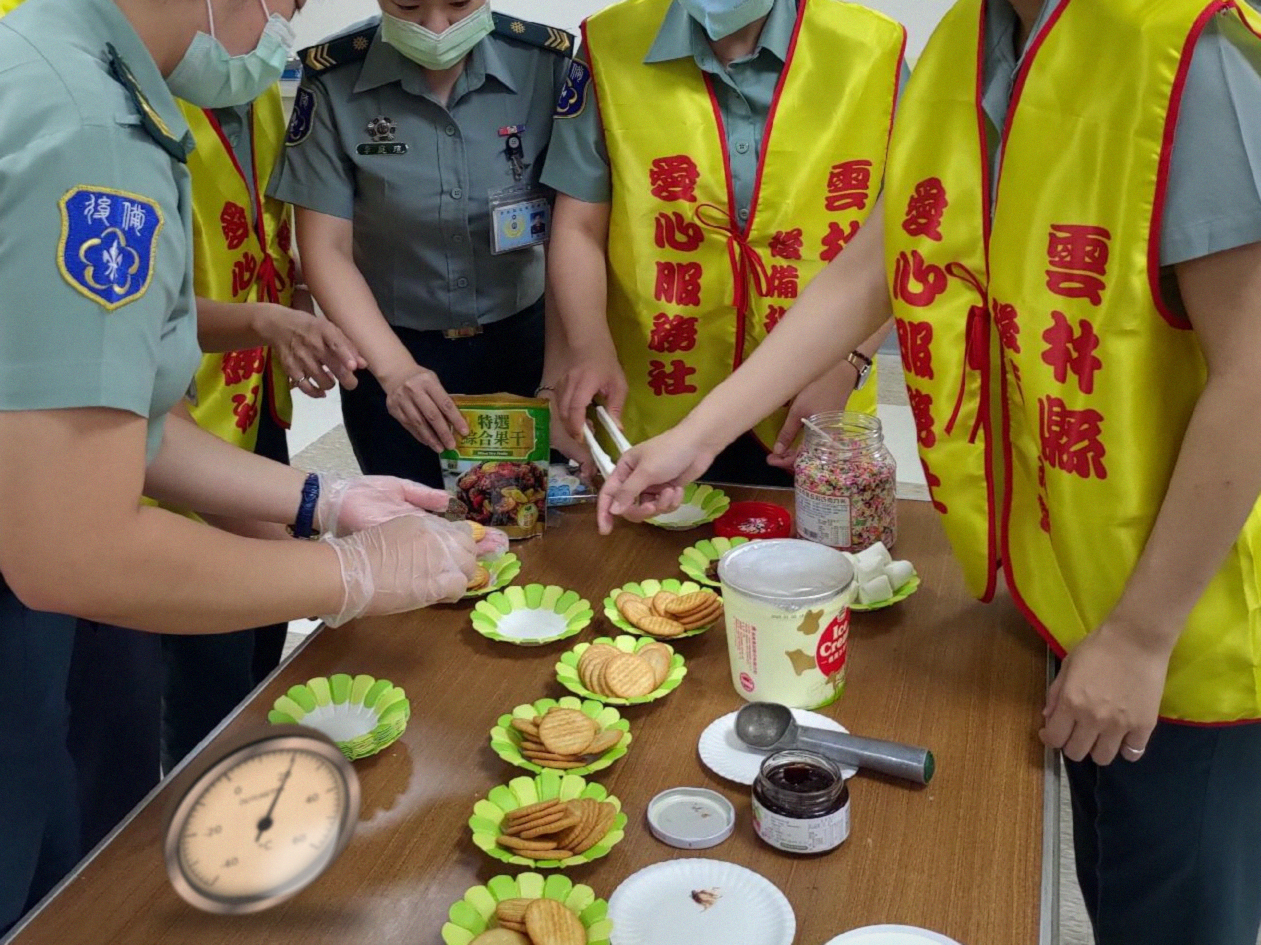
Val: 20
